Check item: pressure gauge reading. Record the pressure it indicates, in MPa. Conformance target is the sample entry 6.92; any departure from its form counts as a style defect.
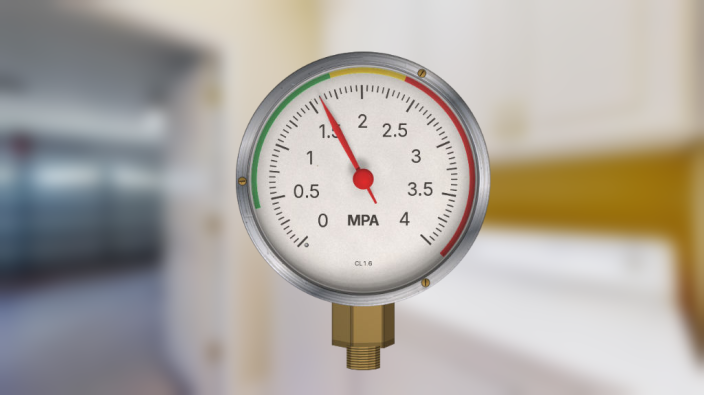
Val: 1.6
